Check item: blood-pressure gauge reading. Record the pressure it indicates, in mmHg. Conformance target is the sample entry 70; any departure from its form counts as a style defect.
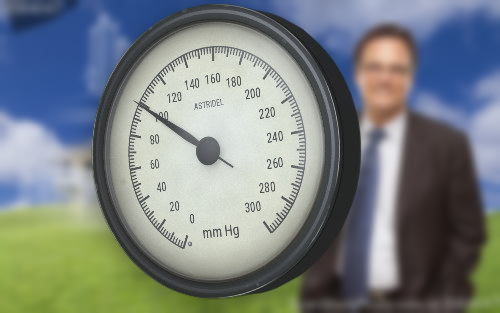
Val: 100
